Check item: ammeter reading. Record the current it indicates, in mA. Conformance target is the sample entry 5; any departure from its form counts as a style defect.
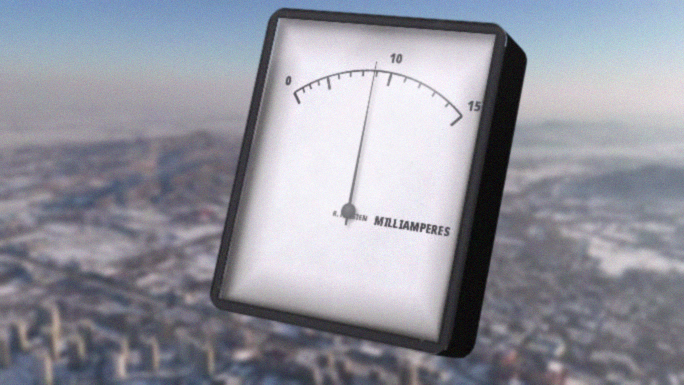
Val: 9
